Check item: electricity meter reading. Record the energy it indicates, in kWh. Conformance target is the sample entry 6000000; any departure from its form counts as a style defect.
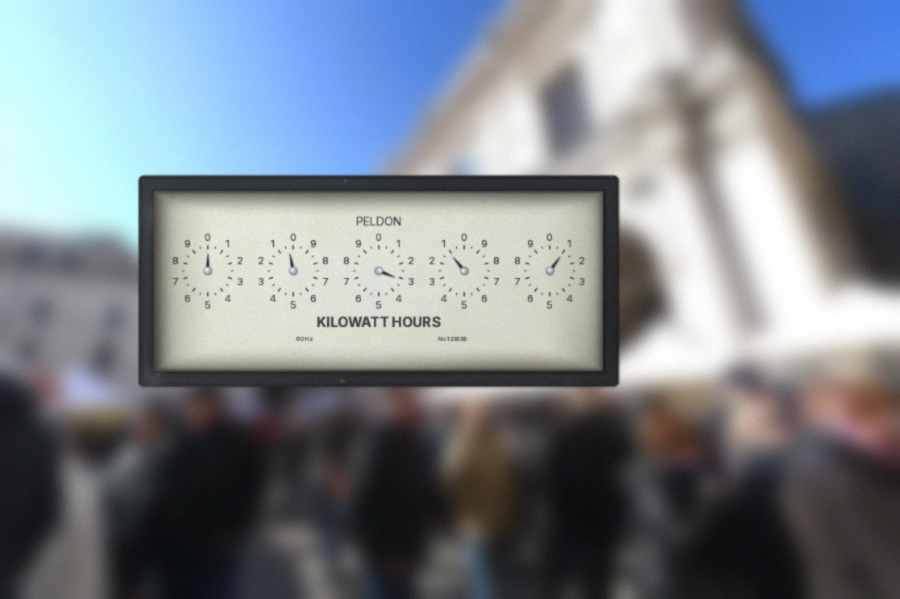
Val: 311
